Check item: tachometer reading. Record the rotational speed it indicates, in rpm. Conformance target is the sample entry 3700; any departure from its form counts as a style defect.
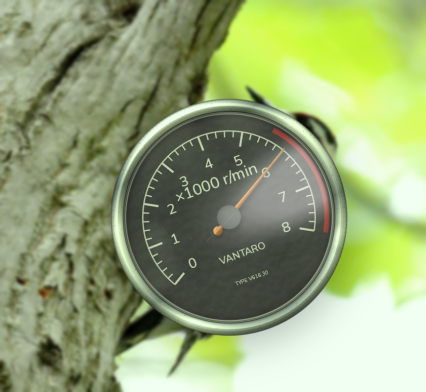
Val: 6000
